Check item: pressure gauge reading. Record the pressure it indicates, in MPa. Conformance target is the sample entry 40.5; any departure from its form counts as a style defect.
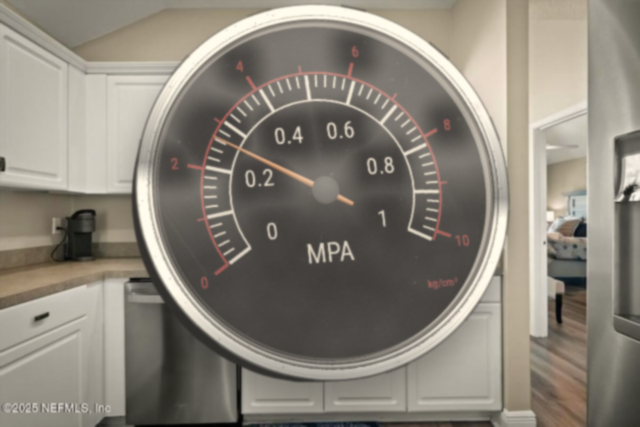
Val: 0.26
